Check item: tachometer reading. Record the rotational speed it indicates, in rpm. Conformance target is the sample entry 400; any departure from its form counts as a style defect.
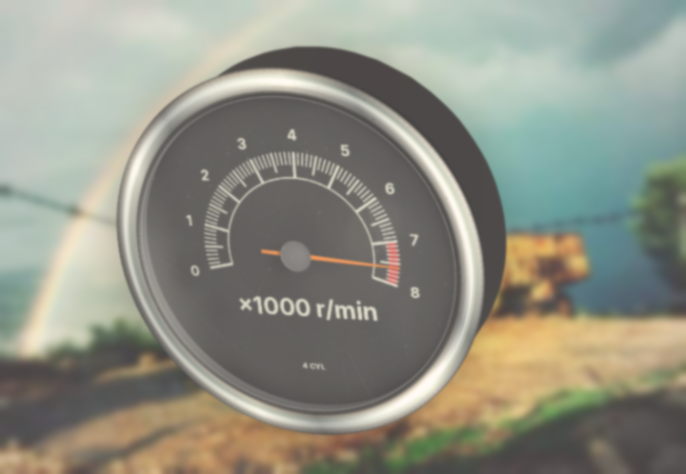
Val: 7500
